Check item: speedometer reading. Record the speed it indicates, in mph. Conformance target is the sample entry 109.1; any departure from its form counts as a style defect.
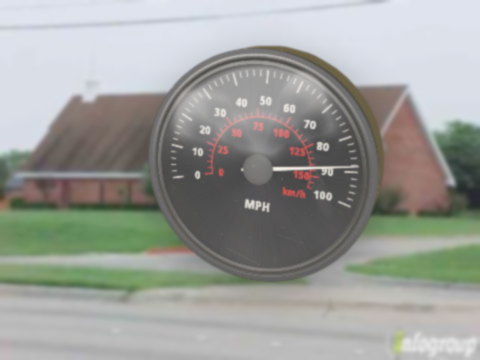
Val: 88
